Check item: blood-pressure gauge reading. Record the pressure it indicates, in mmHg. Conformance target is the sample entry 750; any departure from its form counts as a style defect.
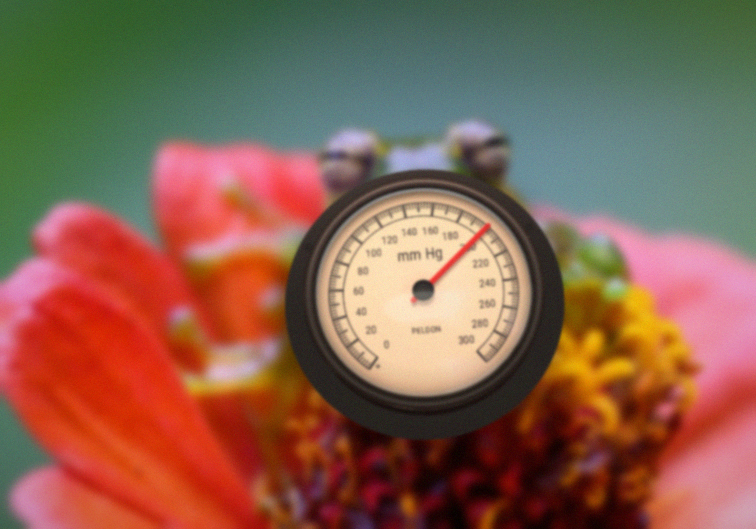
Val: 200
